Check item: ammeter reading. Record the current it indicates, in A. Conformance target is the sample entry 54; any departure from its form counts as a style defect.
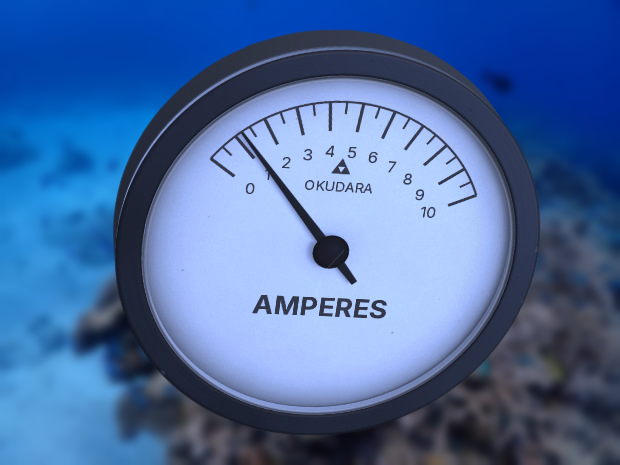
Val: 1.25
